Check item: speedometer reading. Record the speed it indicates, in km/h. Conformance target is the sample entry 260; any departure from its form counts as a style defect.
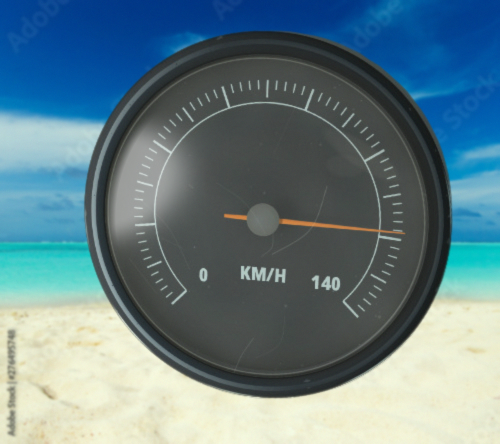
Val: 118
